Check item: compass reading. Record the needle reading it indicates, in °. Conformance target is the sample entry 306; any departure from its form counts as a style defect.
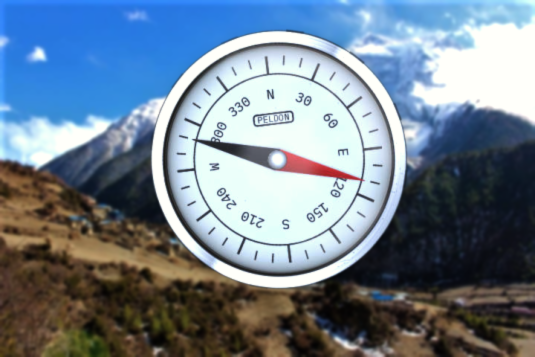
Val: 110
